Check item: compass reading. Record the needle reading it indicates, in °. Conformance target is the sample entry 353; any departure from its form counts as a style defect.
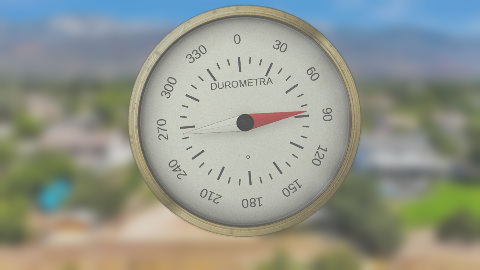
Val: 85
